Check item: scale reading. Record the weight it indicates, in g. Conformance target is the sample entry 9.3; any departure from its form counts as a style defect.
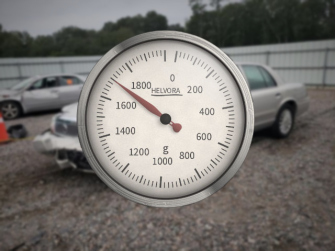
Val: 1700
